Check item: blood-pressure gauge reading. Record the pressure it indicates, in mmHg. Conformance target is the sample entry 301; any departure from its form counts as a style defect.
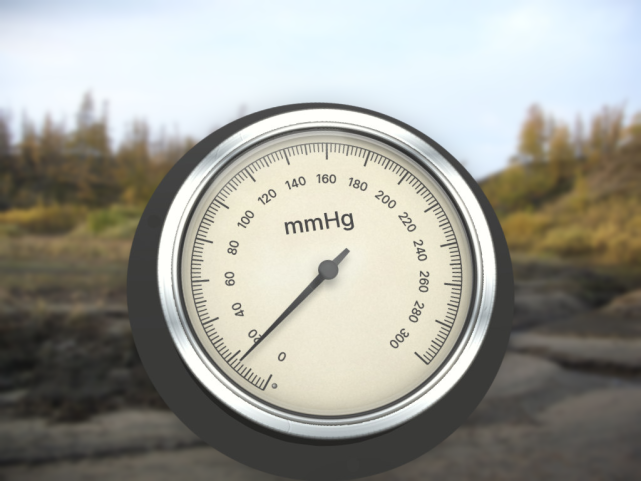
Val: 16
